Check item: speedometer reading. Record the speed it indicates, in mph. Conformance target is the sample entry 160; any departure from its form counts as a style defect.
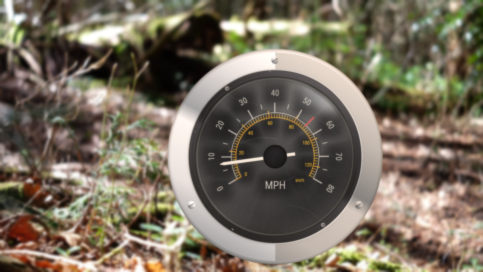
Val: 7.5
